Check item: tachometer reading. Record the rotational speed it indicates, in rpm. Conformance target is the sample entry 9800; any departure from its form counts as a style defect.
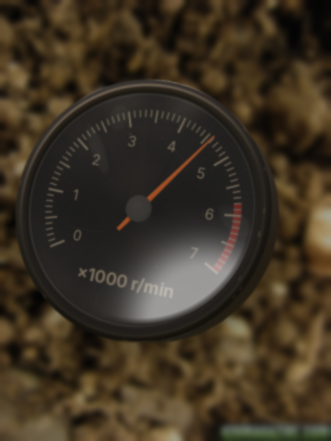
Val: 4600
